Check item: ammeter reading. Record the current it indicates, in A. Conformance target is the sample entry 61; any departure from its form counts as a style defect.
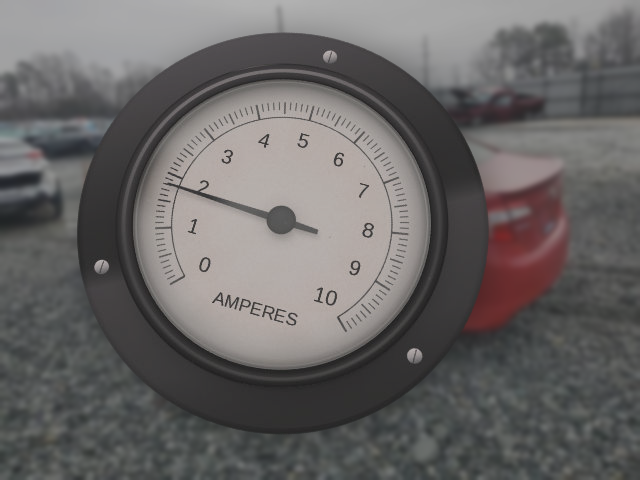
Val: 1.8
